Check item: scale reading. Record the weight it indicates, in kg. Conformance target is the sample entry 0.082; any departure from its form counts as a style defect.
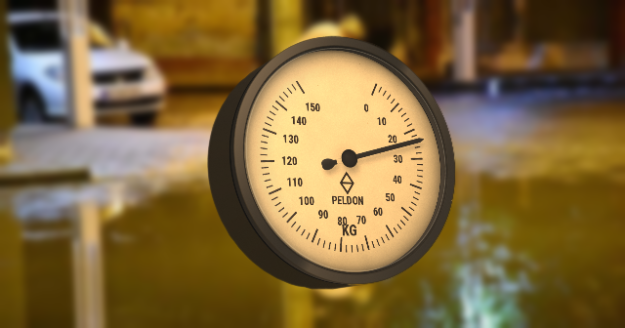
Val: 24
